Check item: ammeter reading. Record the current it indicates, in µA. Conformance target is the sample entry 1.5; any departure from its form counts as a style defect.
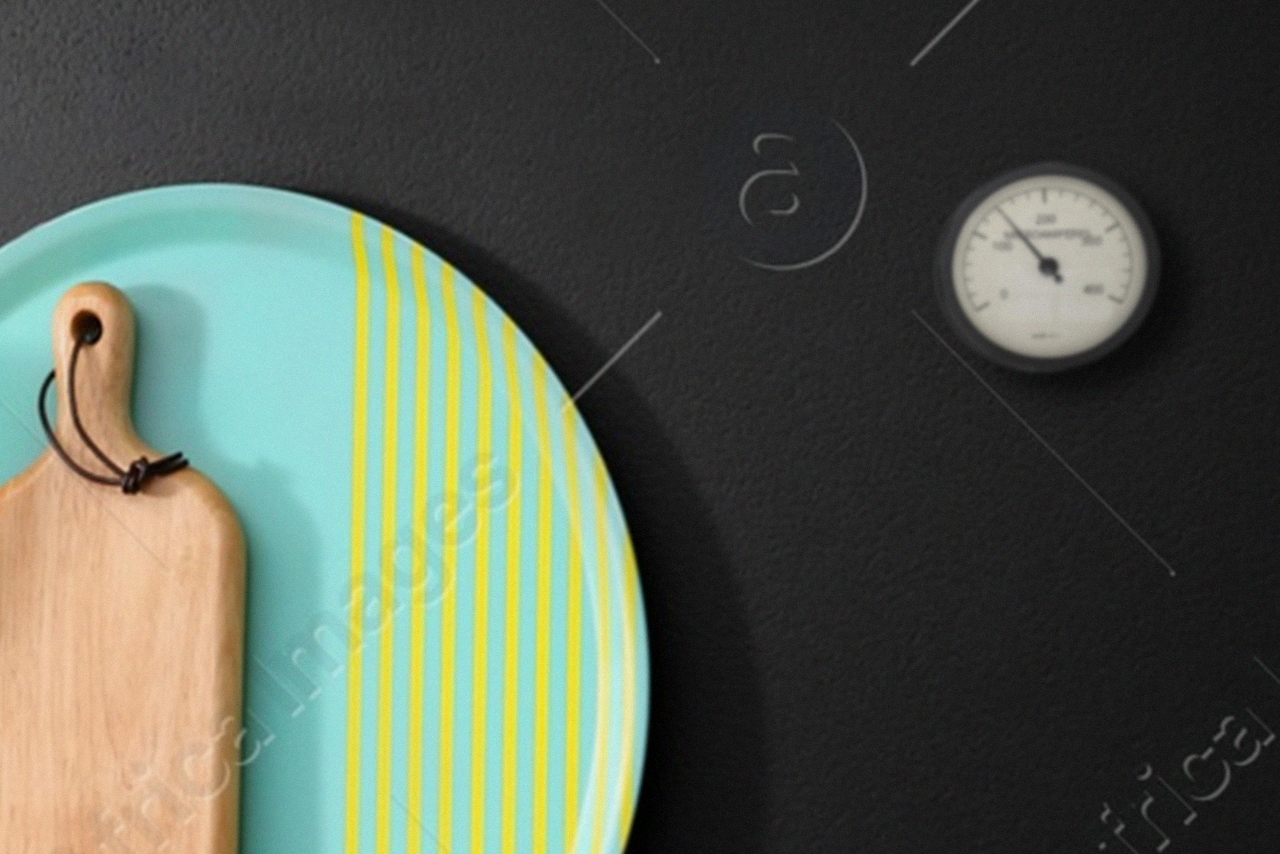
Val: 140
